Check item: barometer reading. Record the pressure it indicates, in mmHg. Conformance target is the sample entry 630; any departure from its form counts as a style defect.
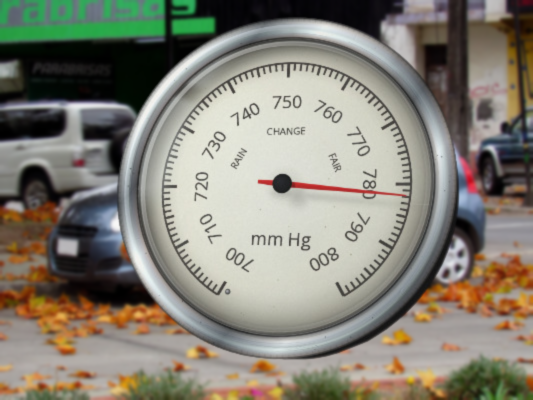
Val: 782
